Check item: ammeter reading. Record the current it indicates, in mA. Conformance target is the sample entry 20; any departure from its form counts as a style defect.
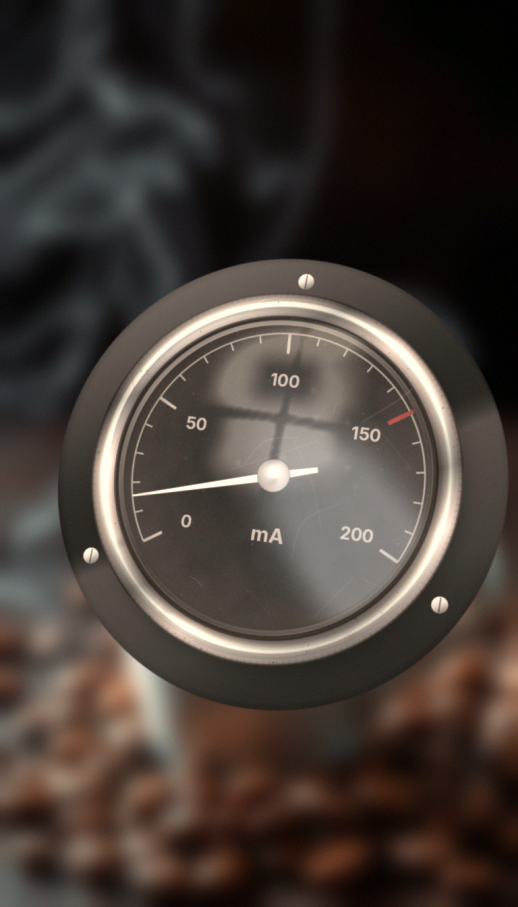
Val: 15
